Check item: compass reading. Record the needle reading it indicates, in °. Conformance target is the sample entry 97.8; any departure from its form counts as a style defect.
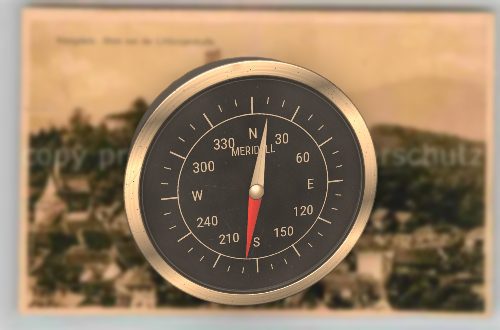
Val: 190
